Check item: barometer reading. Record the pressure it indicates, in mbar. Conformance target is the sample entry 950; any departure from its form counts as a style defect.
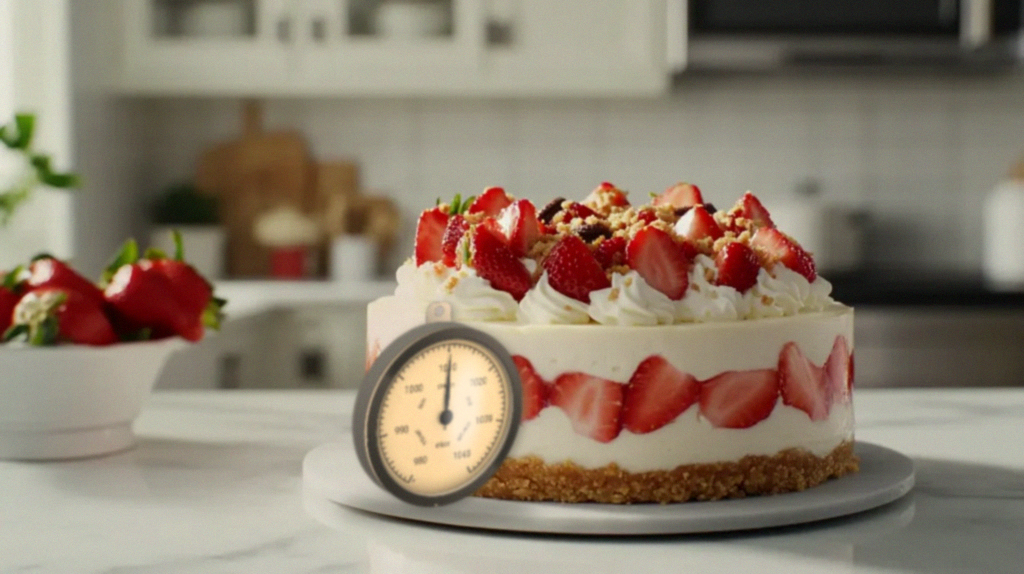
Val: 1010
